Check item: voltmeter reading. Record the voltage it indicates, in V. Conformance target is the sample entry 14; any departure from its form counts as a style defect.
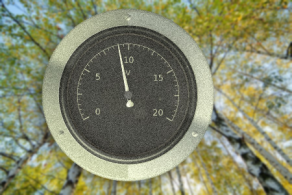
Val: 9
